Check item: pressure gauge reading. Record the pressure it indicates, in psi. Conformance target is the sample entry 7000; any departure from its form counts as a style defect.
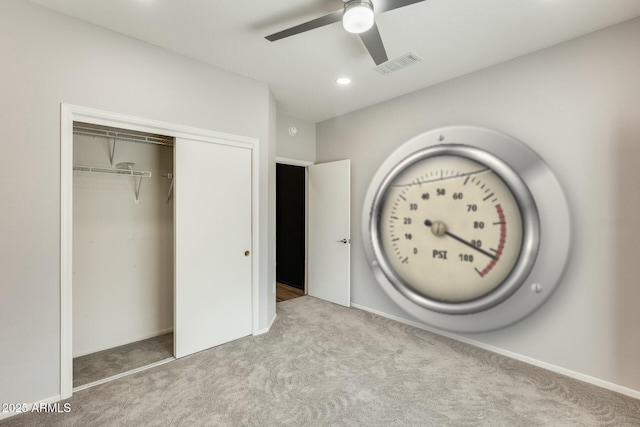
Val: 92
